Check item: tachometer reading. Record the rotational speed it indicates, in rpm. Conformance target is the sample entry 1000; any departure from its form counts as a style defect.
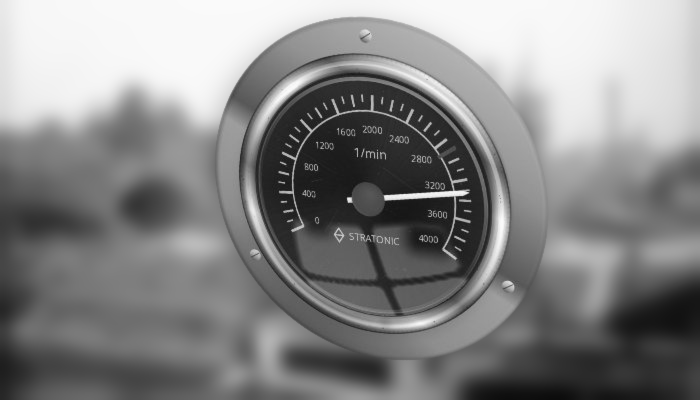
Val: 3300
